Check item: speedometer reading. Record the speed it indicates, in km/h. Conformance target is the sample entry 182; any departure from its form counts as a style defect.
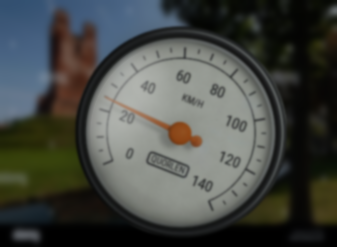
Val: 25
